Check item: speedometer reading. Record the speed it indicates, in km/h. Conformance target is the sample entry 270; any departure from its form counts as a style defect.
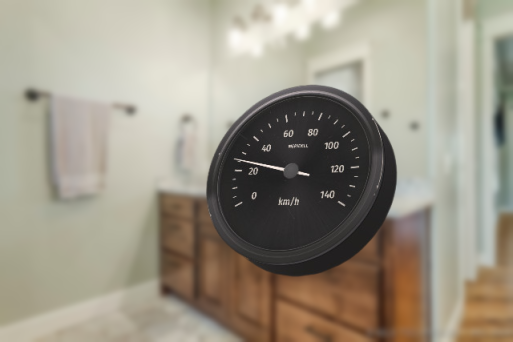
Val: 25
